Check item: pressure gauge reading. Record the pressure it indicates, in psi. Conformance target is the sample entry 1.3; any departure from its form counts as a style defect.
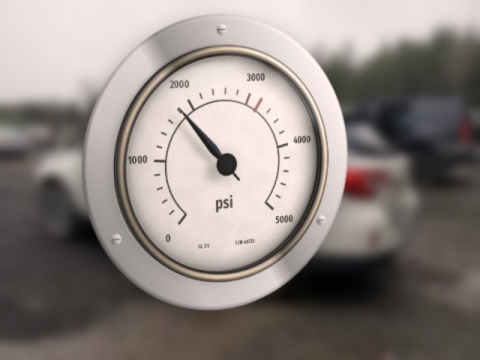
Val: 1800
